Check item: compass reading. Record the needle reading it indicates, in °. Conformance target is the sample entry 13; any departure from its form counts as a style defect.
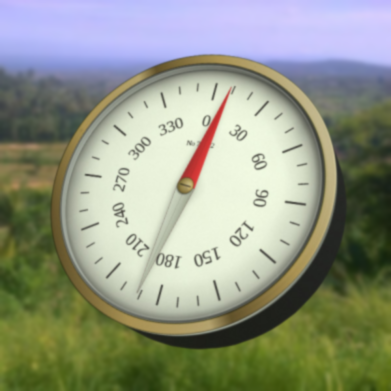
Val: 10
